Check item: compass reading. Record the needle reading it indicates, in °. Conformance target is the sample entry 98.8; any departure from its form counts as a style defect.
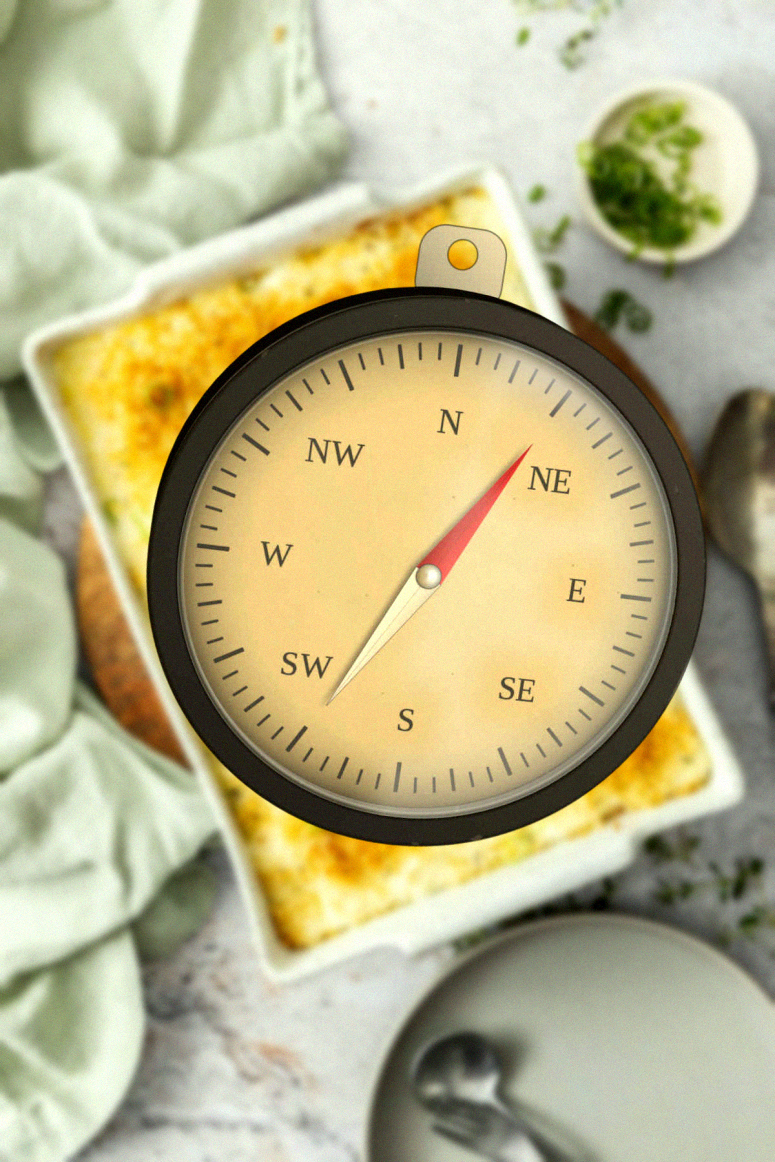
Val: 30
